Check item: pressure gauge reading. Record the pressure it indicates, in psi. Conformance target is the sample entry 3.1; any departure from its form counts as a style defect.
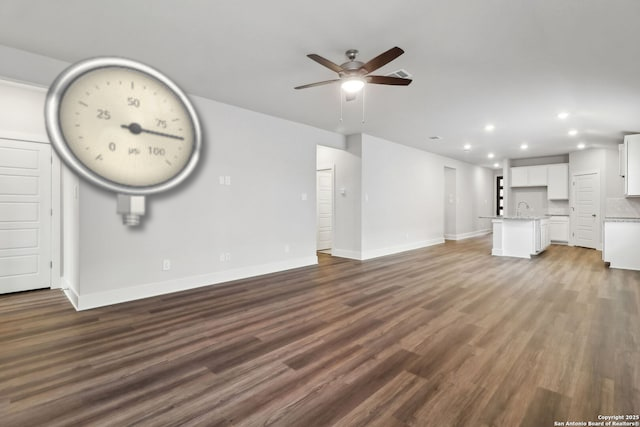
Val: 85
